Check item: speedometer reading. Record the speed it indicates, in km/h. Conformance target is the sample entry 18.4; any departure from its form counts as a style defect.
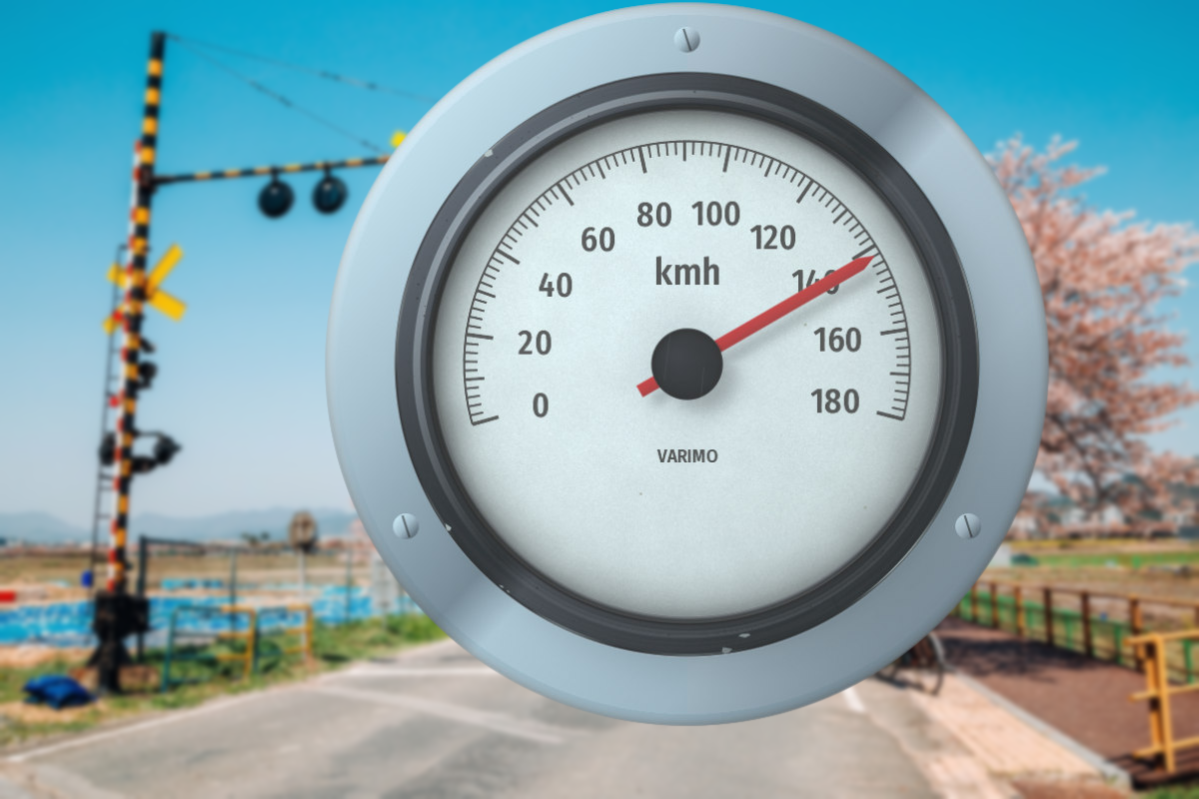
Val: 142
